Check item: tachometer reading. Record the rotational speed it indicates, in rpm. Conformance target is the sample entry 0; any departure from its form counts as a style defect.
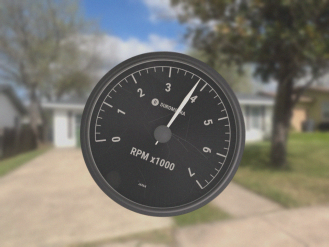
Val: 3800
